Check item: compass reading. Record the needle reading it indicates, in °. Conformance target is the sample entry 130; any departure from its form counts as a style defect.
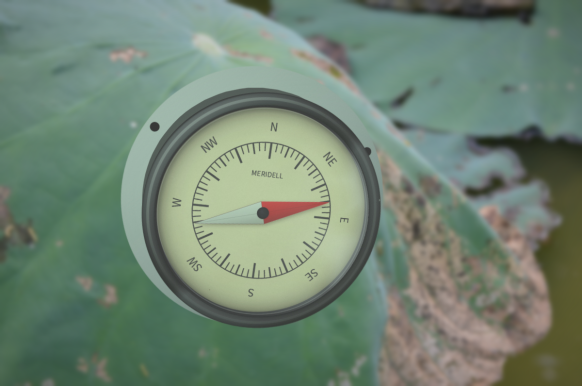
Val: 75
